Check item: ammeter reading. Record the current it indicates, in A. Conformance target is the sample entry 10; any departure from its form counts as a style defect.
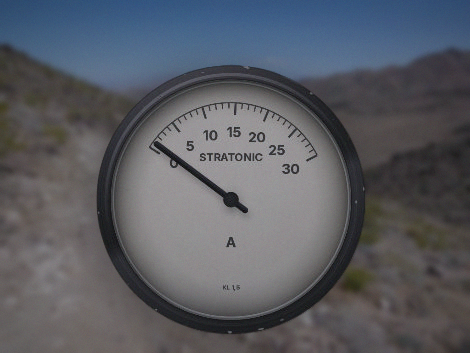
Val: 1
